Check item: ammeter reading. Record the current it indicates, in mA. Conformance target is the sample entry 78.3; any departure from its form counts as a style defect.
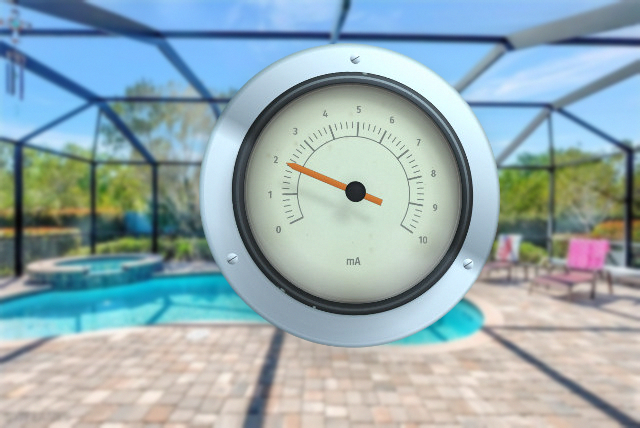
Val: 2
